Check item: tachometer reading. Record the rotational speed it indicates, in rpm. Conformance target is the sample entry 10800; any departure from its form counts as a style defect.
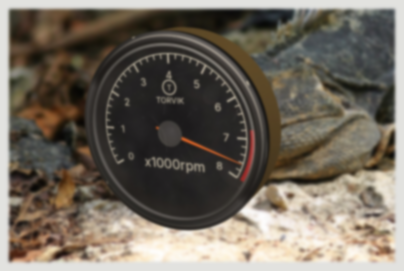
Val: 7600
